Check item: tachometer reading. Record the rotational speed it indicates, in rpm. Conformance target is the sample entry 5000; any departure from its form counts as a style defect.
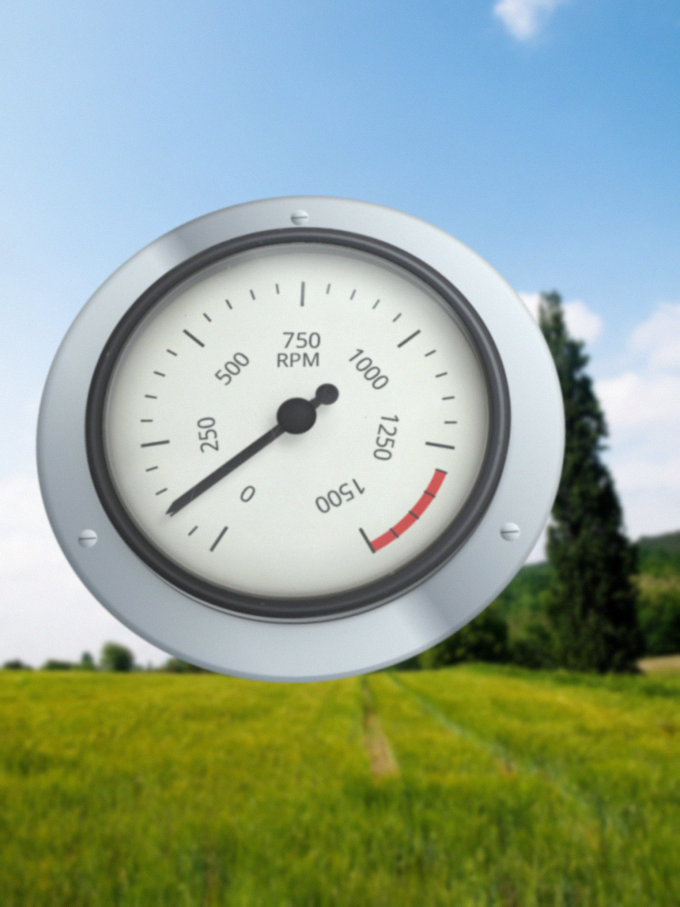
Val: 100
